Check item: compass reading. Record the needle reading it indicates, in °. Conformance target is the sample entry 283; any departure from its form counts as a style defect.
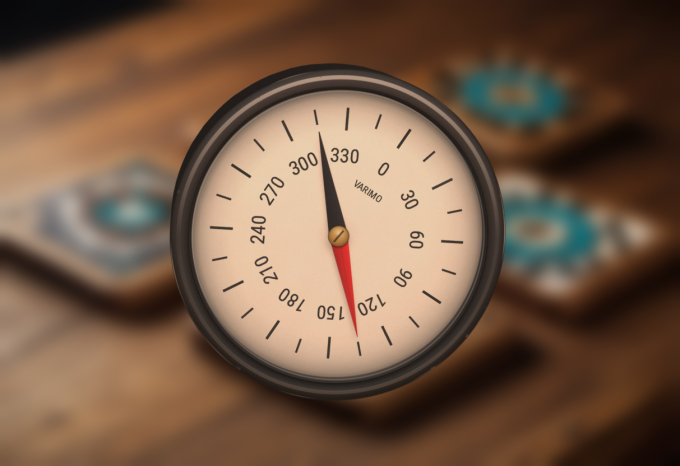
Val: 135
